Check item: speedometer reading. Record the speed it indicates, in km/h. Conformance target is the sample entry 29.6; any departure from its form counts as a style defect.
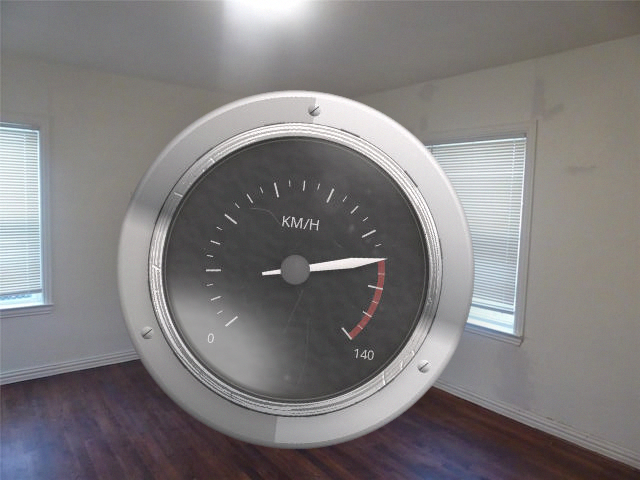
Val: 110
